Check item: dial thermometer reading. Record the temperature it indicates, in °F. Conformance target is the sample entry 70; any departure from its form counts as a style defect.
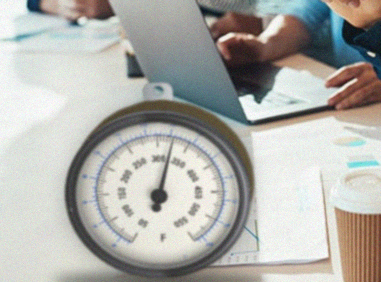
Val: 325
